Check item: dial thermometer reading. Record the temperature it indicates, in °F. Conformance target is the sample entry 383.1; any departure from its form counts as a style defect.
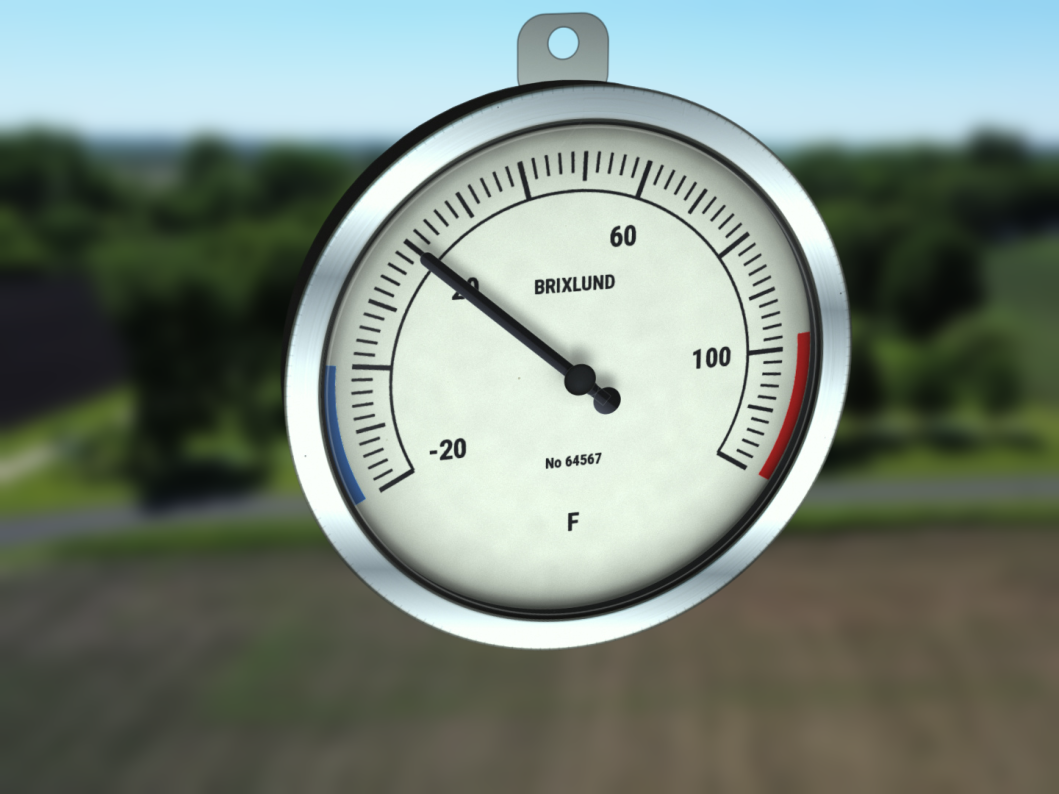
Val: 20
